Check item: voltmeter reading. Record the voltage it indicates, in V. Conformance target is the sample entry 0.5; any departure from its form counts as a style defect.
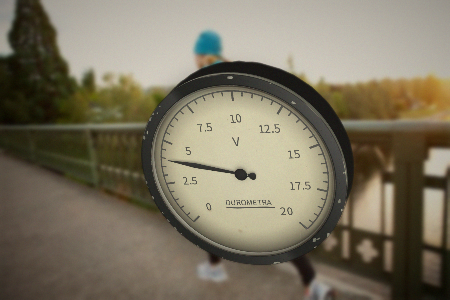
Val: 4
